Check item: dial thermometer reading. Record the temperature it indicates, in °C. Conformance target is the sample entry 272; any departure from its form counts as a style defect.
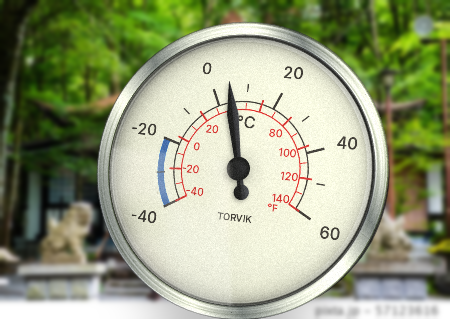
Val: 5
